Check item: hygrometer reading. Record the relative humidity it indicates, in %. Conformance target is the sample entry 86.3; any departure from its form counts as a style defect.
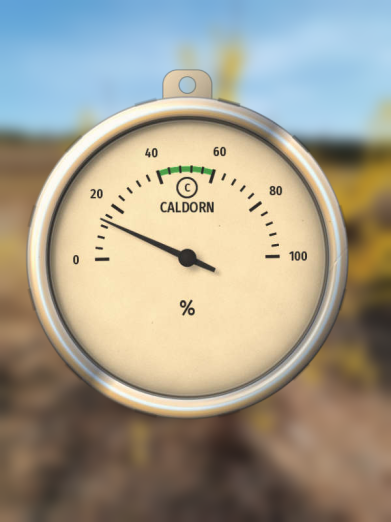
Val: 14
